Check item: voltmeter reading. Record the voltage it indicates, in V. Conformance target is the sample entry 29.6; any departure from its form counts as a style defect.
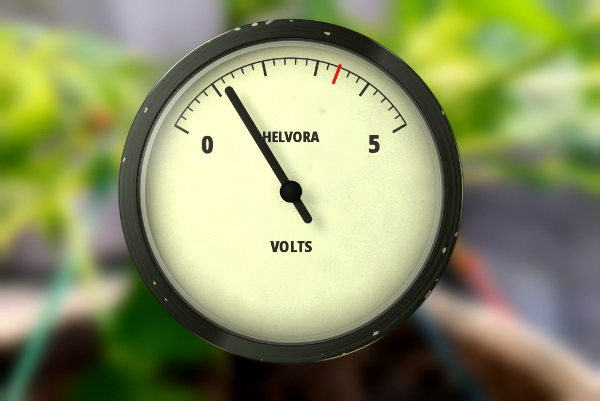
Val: 1.2
